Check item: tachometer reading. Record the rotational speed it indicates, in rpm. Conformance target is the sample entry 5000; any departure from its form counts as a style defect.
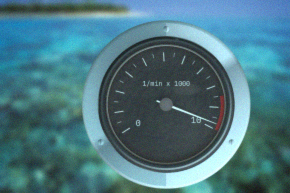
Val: 9750
